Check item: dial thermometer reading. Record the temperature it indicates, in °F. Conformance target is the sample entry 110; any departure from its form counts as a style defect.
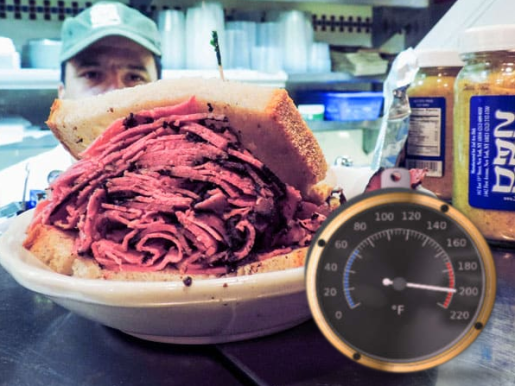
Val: 200
